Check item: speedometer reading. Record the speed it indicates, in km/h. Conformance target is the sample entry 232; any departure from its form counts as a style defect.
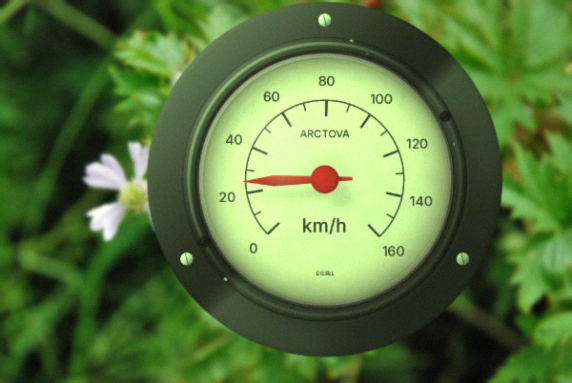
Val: 25
